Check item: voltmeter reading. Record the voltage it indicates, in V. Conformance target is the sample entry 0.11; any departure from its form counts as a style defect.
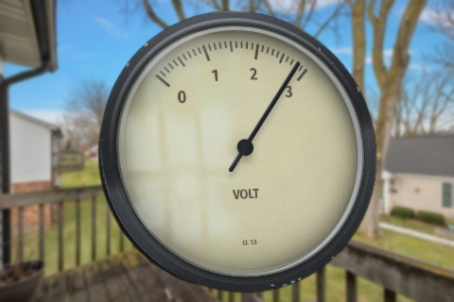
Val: 2.8
